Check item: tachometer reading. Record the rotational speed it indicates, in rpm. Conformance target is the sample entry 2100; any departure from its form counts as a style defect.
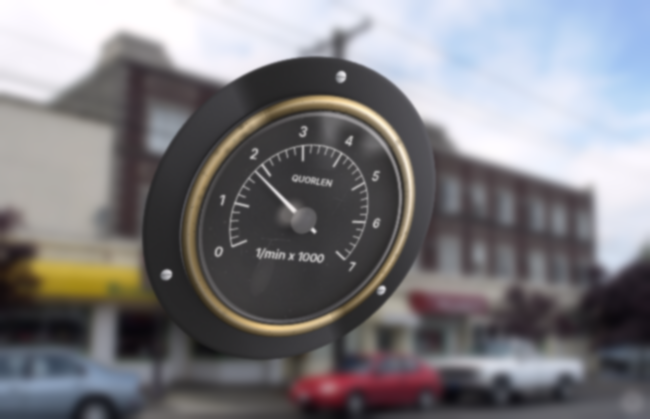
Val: 1800
